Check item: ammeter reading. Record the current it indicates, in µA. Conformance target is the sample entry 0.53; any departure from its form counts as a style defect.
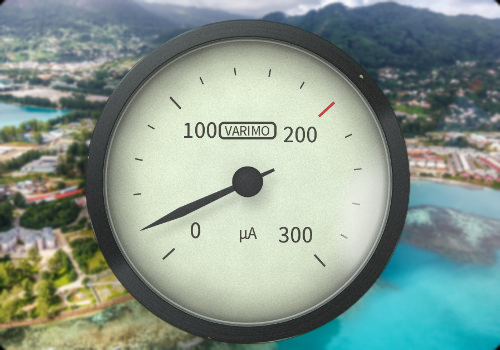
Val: 20
